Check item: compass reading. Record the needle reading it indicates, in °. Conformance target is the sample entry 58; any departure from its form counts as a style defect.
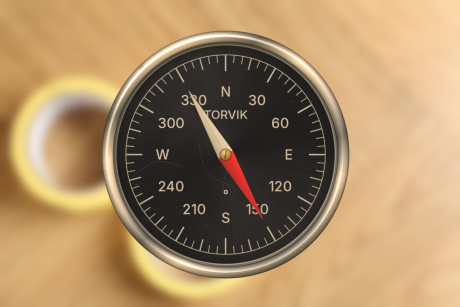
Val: 150
